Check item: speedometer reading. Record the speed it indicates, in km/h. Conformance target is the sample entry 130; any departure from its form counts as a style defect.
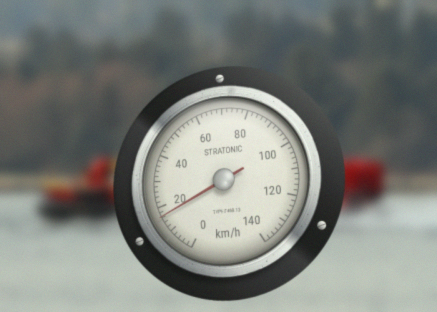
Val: 16
